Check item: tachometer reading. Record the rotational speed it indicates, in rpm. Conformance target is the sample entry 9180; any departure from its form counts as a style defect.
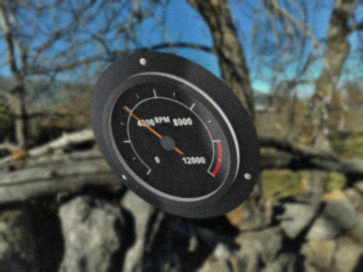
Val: 4000
